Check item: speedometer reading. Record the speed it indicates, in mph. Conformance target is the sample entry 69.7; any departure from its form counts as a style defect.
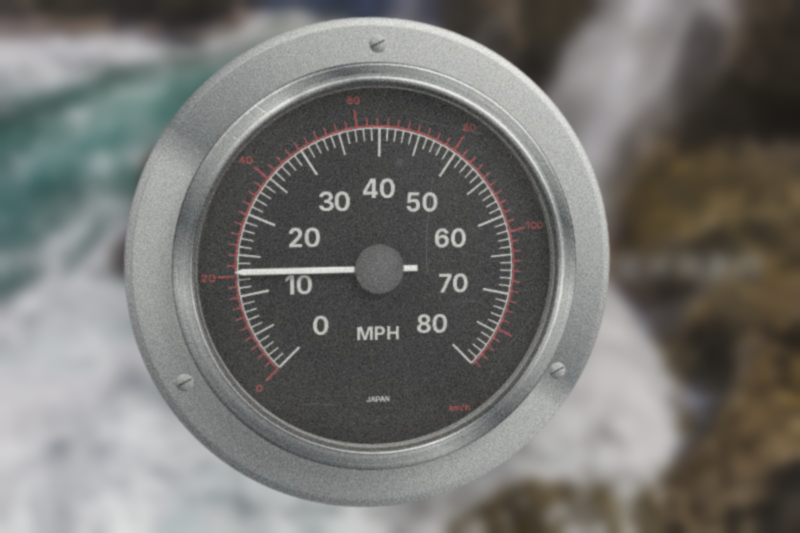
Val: 13
